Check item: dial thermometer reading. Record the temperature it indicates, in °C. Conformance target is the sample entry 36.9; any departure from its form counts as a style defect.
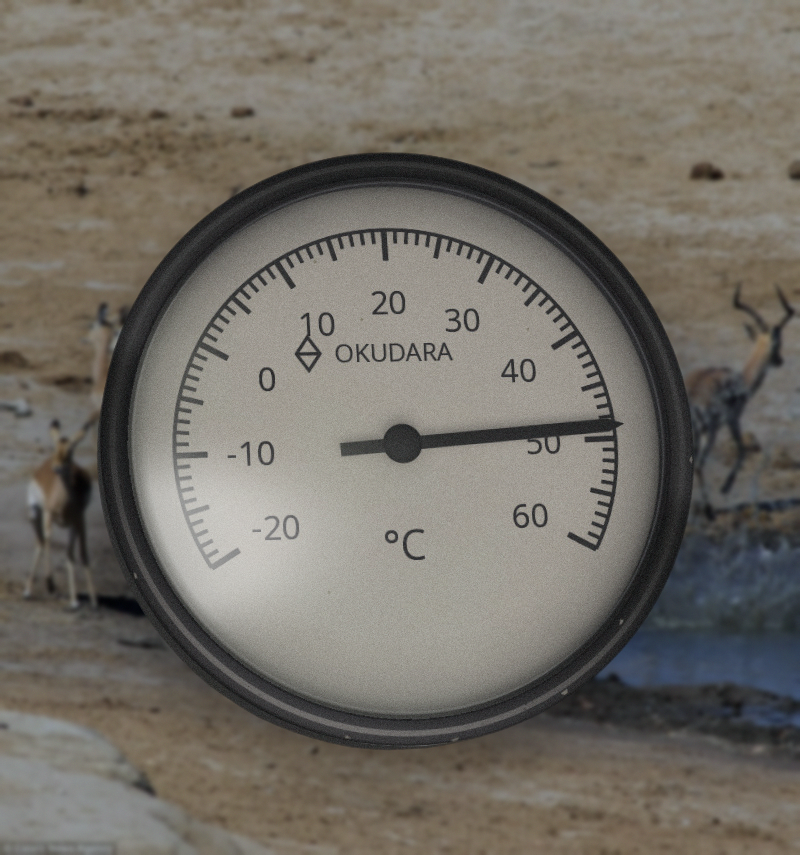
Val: 49
